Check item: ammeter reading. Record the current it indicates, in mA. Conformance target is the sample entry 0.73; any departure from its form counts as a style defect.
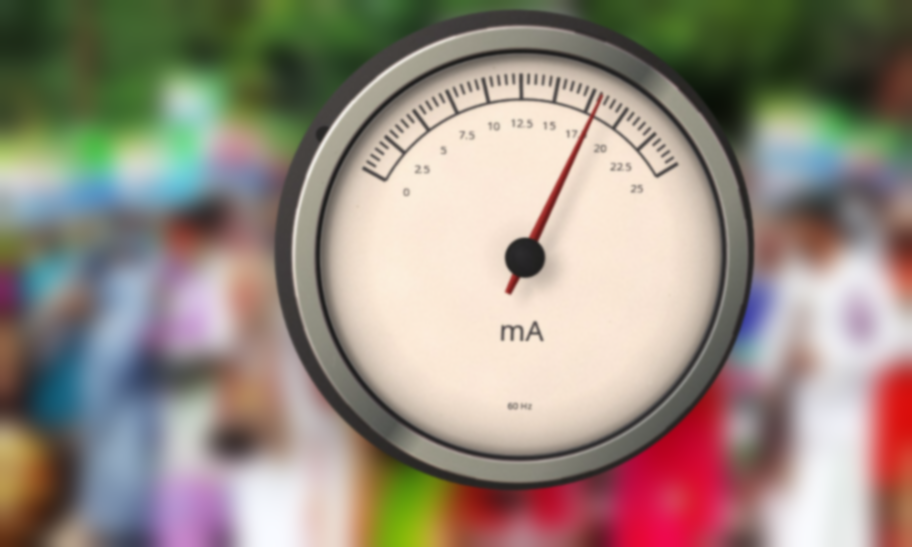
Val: 18
